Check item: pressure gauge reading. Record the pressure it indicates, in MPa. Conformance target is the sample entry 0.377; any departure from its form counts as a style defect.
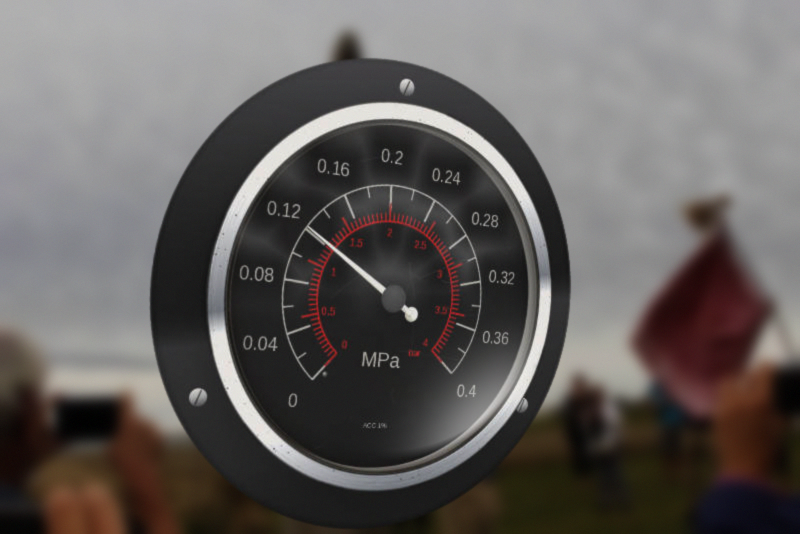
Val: 0.12
